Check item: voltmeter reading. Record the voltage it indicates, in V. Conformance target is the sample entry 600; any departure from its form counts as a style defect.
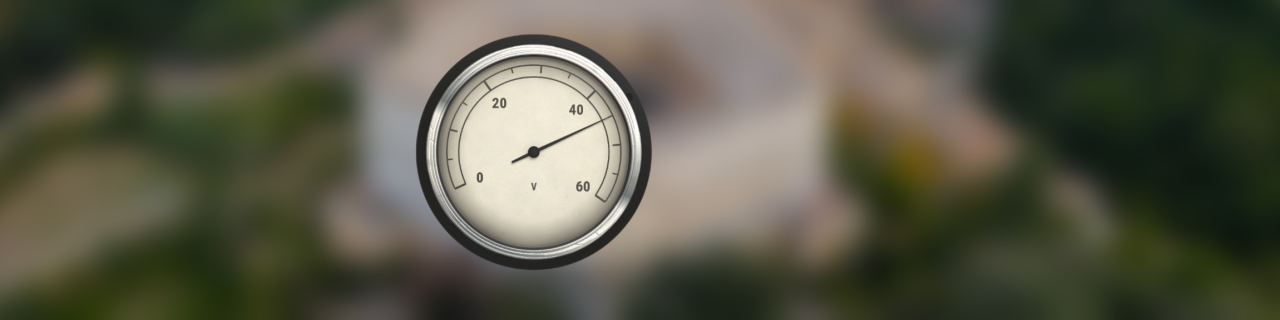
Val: 45
